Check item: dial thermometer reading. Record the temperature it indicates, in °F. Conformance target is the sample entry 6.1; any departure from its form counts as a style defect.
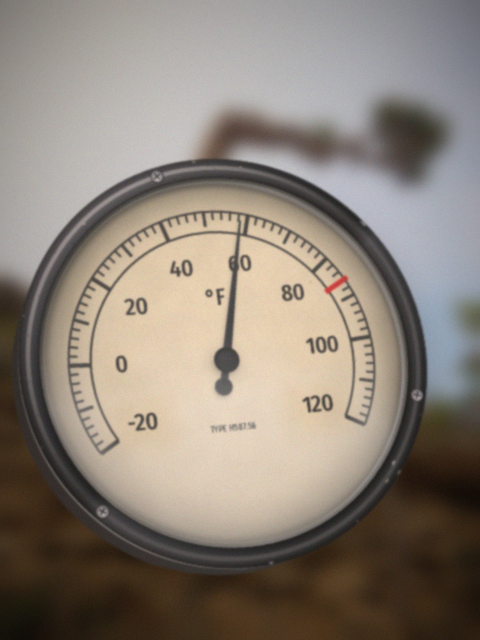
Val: 58
